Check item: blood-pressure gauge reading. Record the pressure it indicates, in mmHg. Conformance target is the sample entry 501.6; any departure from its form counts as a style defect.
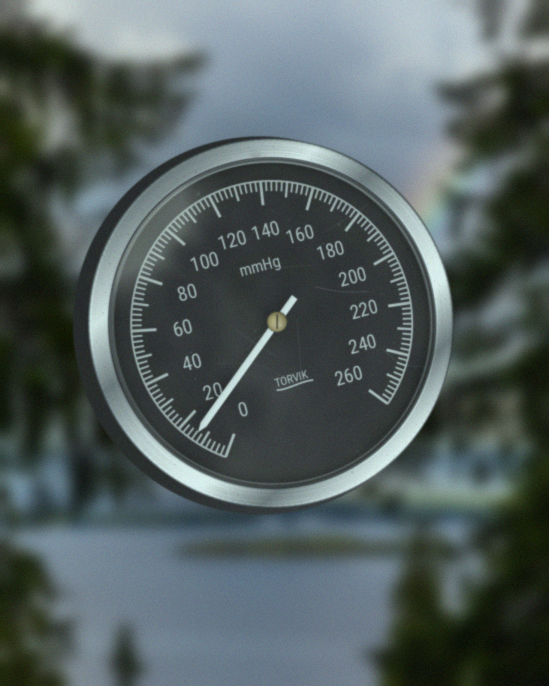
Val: 14
